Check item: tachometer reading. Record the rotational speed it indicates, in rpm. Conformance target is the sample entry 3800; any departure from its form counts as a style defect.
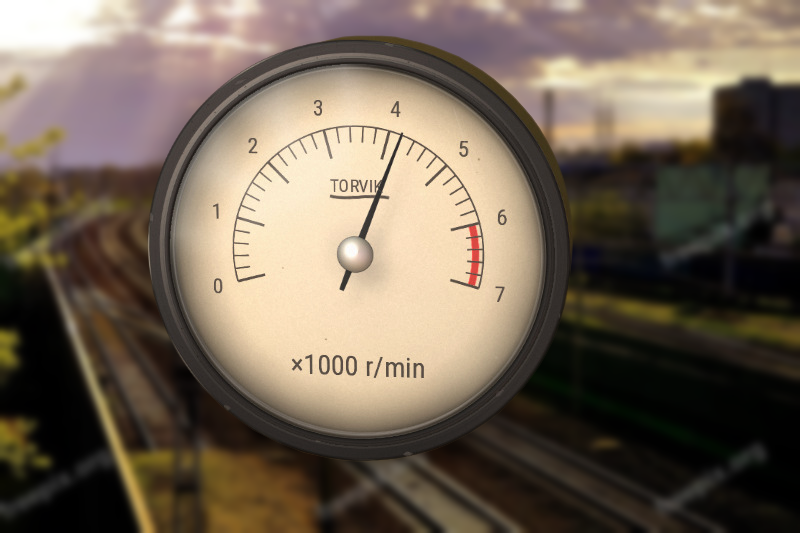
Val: 4200
